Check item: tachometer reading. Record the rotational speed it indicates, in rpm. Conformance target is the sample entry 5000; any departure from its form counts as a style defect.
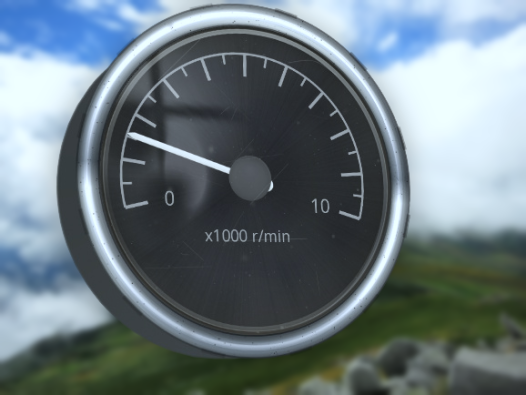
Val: 1500
